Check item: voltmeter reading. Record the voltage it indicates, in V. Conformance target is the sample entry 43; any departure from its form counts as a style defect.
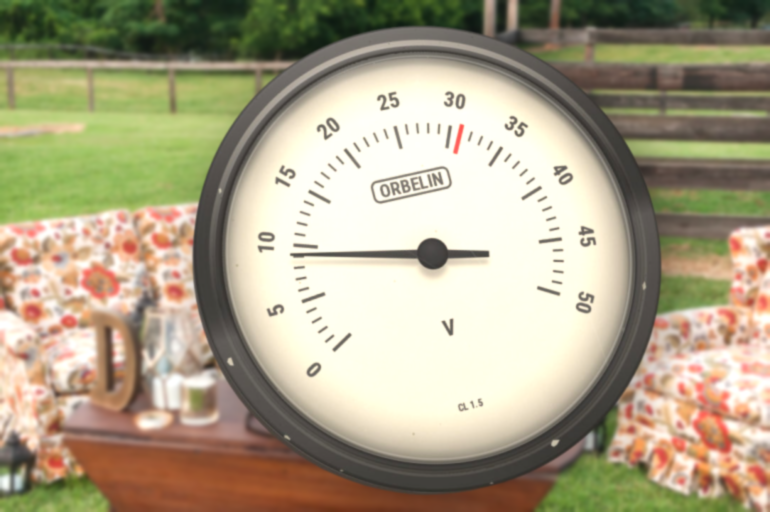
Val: 9
